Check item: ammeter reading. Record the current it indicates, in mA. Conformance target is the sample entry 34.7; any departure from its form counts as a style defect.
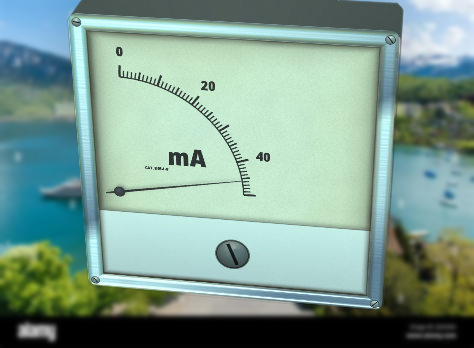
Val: 45
